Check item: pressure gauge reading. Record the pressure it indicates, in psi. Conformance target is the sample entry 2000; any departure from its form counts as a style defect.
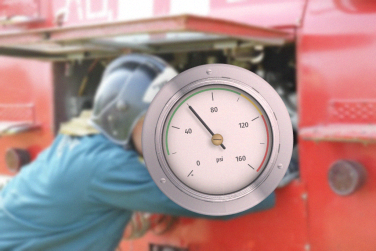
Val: 60
